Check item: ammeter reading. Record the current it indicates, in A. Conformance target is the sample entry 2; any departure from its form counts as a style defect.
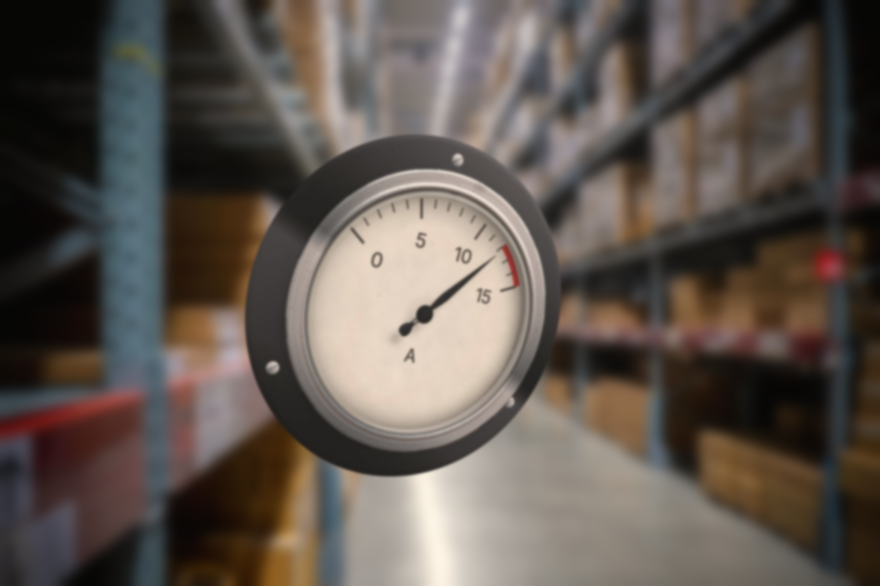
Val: 12
